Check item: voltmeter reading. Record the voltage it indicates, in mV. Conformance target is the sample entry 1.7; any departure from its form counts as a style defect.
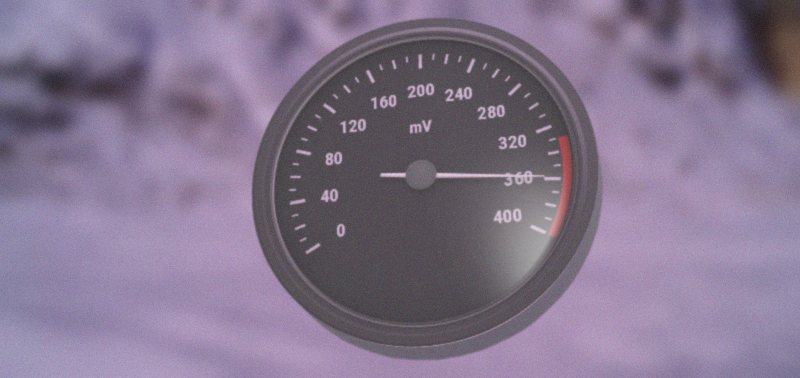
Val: 360
